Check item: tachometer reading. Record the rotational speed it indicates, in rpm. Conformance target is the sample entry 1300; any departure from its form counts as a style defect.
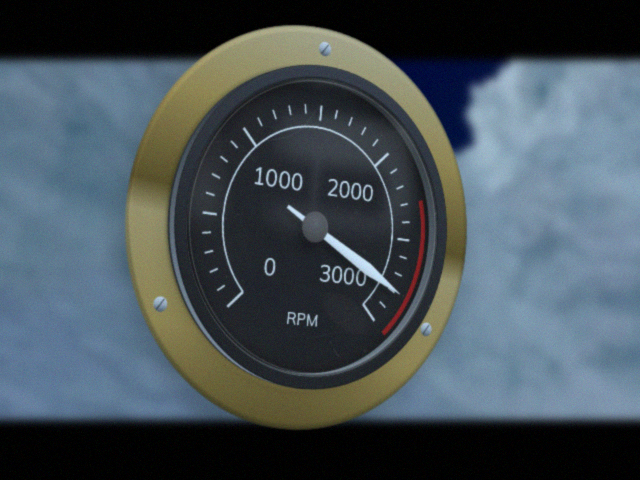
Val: 2800
